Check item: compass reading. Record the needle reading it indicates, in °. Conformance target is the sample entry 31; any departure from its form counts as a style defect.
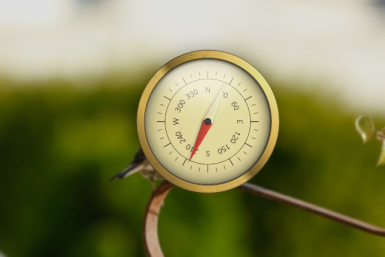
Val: 205
